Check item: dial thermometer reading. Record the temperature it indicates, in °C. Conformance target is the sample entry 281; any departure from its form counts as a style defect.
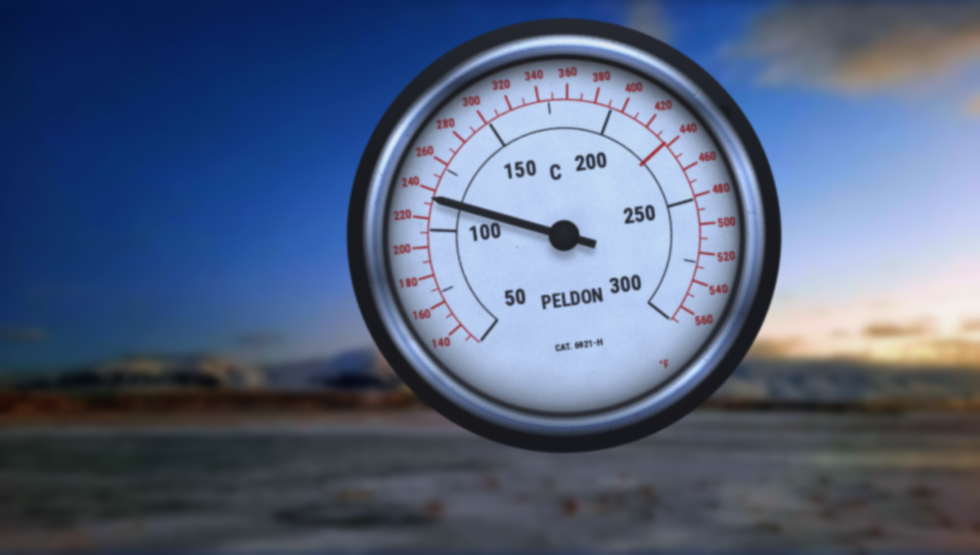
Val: 112.5
